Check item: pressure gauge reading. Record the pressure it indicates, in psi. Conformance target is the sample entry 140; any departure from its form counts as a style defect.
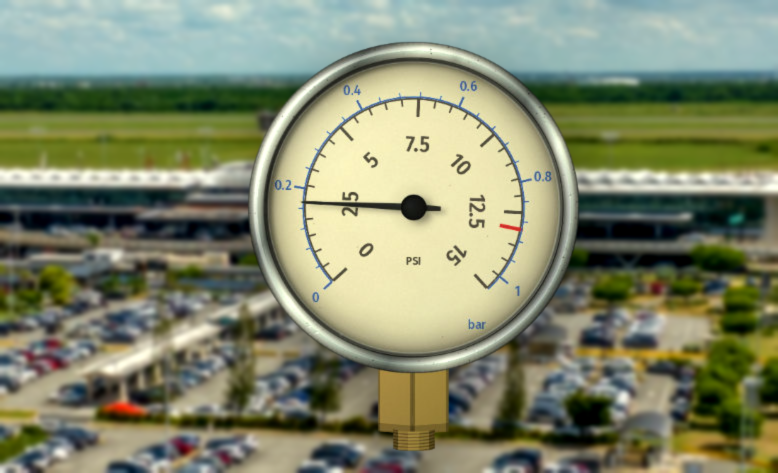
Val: 2.5
